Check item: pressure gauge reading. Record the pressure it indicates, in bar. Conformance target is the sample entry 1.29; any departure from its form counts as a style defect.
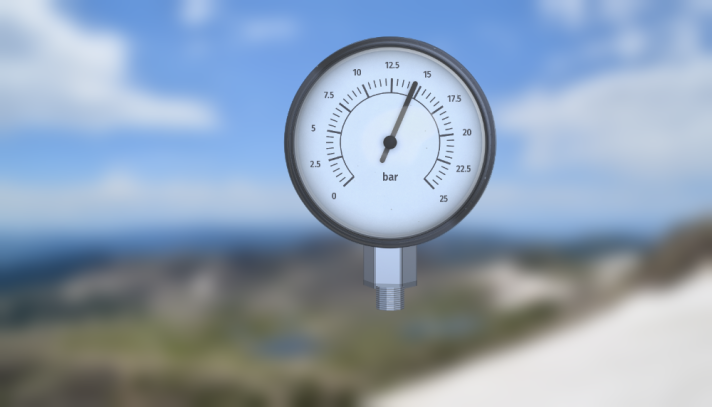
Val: 14.5
